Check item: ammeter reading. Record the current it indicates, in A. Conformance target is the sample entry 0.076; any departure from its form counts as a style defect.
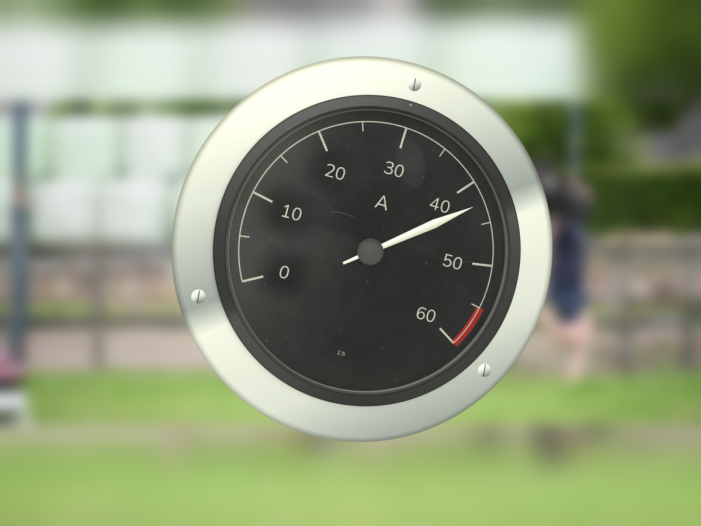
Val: 42.5
